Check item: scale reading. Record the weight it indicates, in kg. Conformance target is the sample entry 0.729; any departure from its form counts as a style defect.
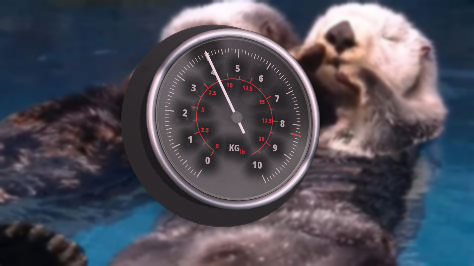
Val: 4
